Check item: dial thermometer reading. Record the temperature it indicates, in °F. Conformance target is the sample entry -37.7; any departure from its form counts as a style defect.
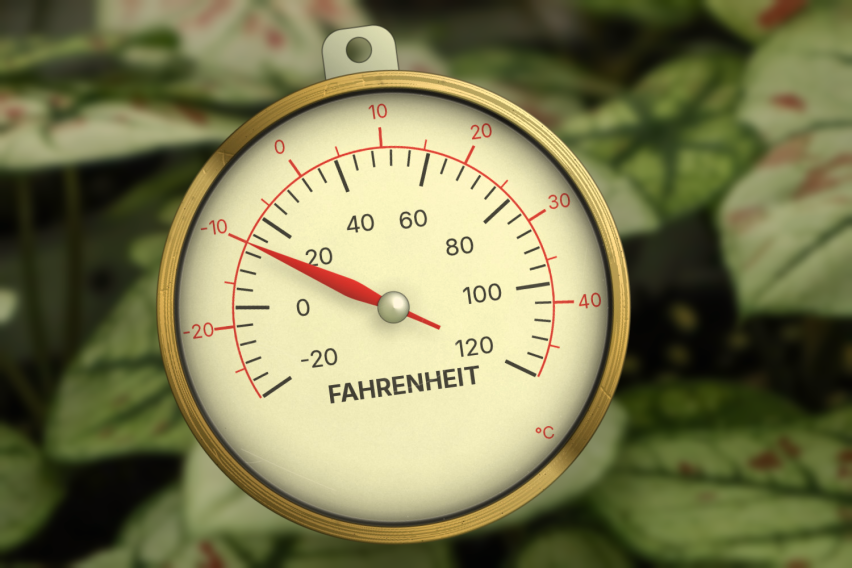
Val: 14
